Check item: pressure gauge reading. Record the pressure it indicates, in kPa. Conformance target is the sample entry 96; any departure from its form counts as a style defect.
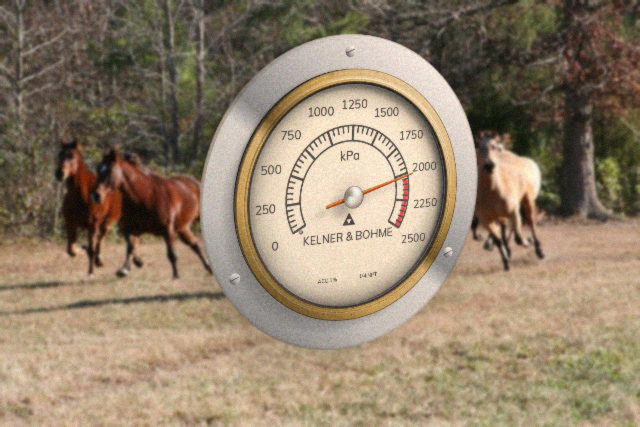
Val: 2000
